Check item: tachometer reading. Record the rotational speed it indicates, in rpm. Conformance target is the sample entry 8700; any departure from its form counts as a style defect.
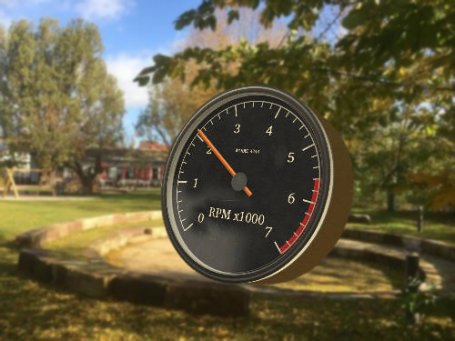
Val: 2100
